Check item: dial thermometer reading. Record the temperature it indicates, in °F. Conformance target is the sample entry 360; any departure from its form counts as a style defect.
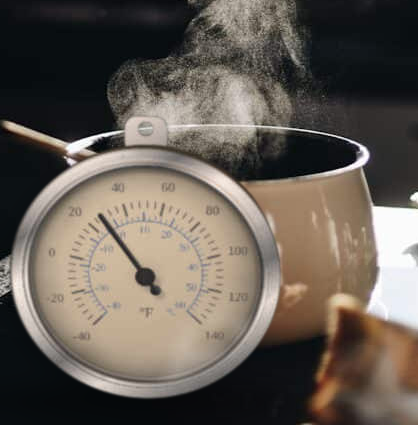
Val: 28
